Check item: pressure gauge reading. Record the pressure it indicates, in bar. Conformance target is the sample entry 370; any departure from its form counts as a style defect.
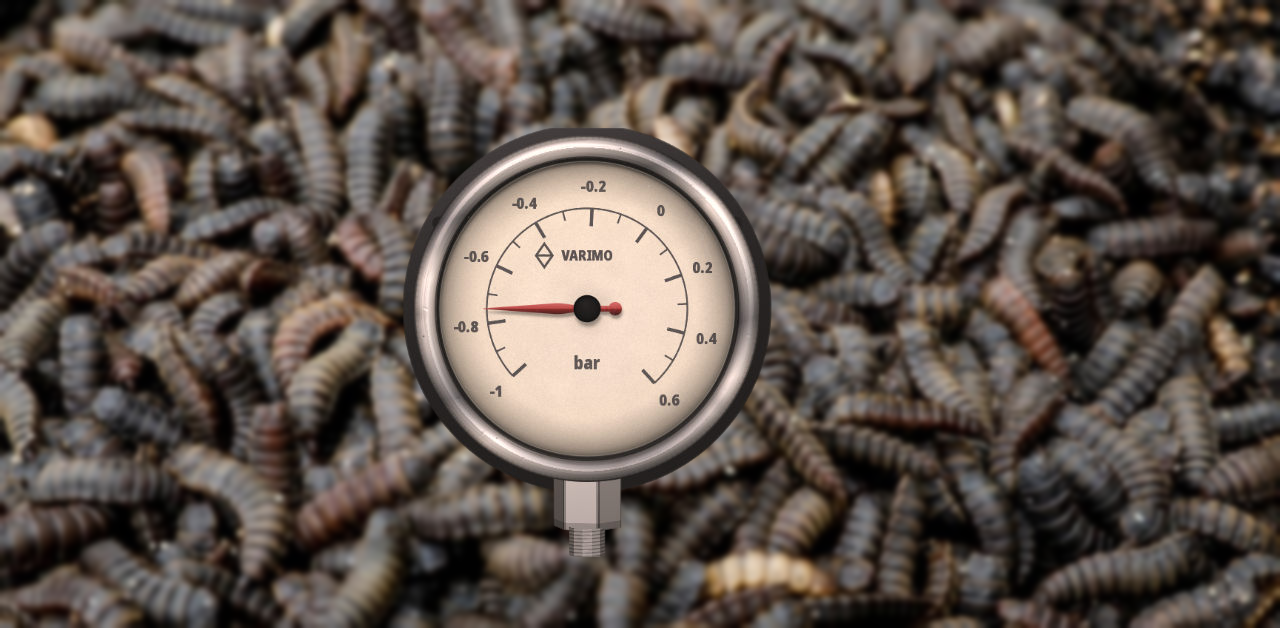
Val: -0.75
